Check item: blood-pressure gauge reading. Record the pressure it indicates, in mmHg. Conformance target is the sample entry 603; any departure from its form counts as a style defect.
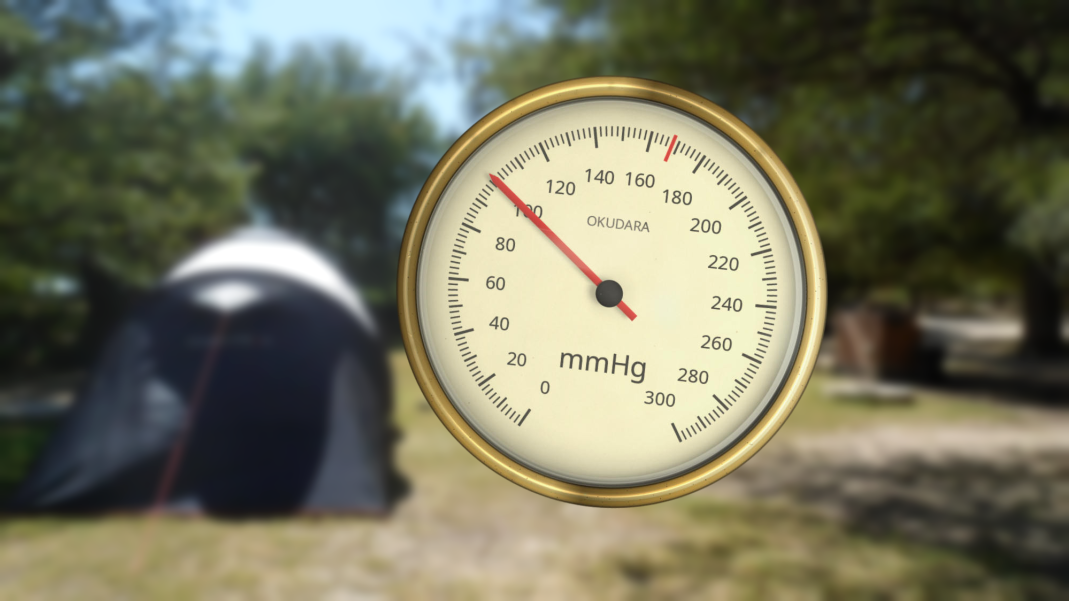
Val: 100
